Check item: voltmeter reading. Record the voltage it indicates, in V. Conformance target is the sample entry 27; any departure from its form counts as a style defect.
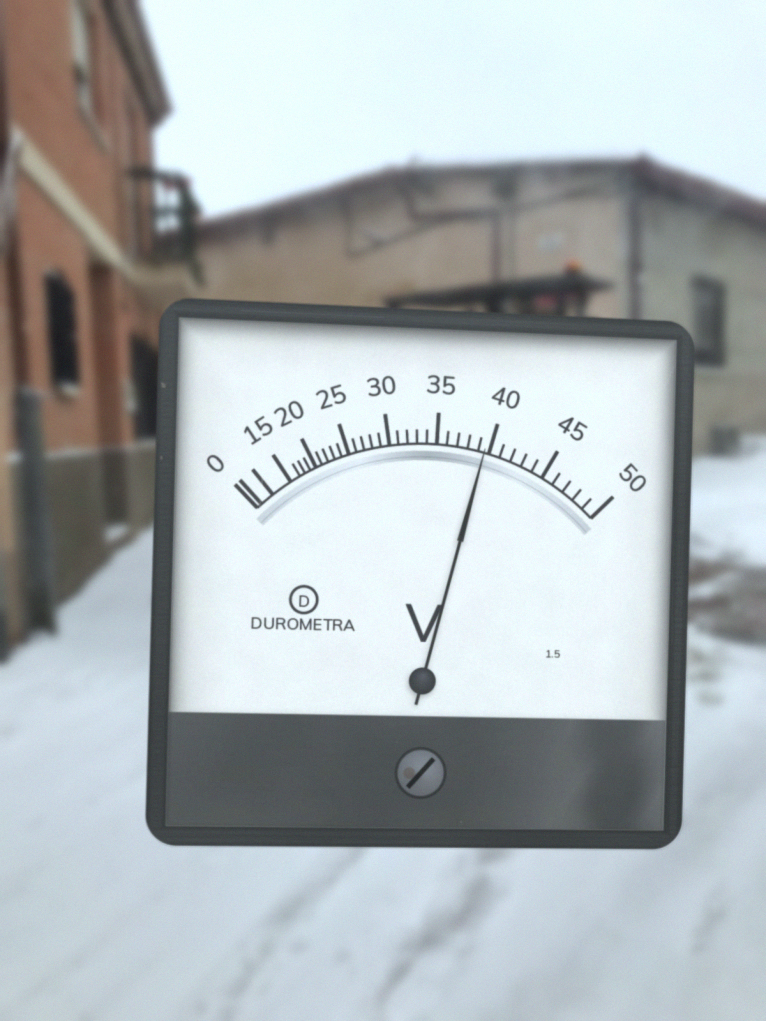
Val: 39.5
